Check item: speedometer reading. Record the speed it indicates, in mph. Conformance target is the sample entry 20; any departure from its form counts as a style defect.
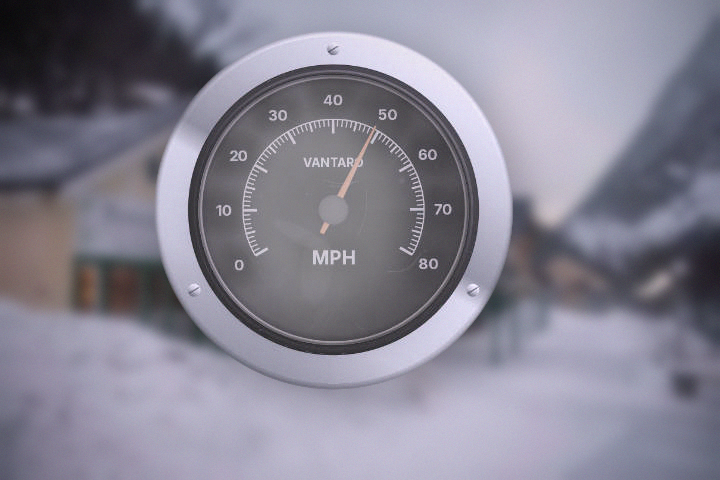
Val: 49
